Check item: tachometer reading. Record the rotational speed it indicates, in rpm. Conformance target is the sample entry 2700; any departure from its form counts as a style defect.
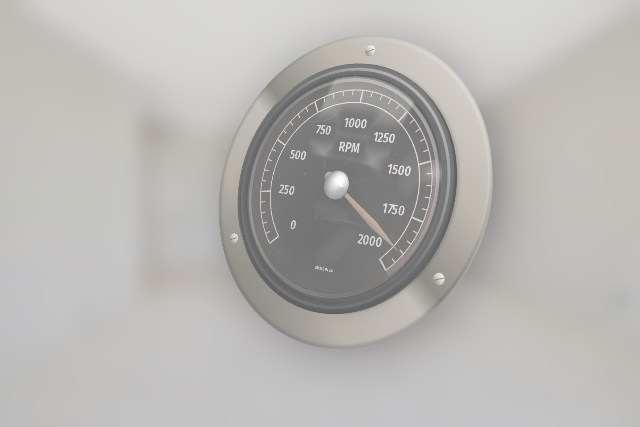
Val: 1900
